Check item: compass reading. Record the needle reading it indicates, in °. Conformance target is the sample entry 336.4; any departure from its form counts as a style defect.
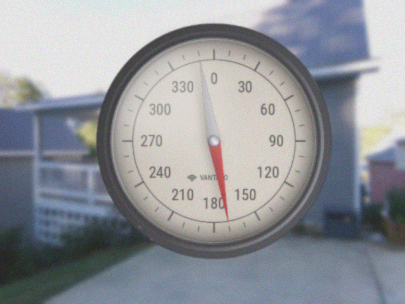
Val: 170
